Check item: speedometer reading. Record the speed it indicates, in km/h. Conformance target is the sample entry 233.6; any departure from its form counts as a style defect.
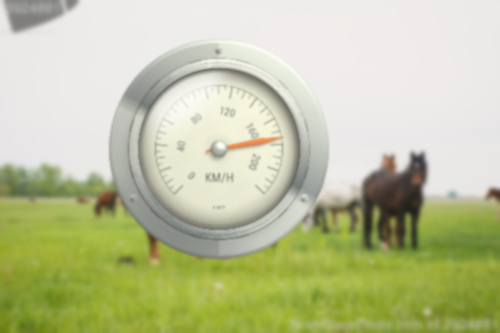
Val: 175
